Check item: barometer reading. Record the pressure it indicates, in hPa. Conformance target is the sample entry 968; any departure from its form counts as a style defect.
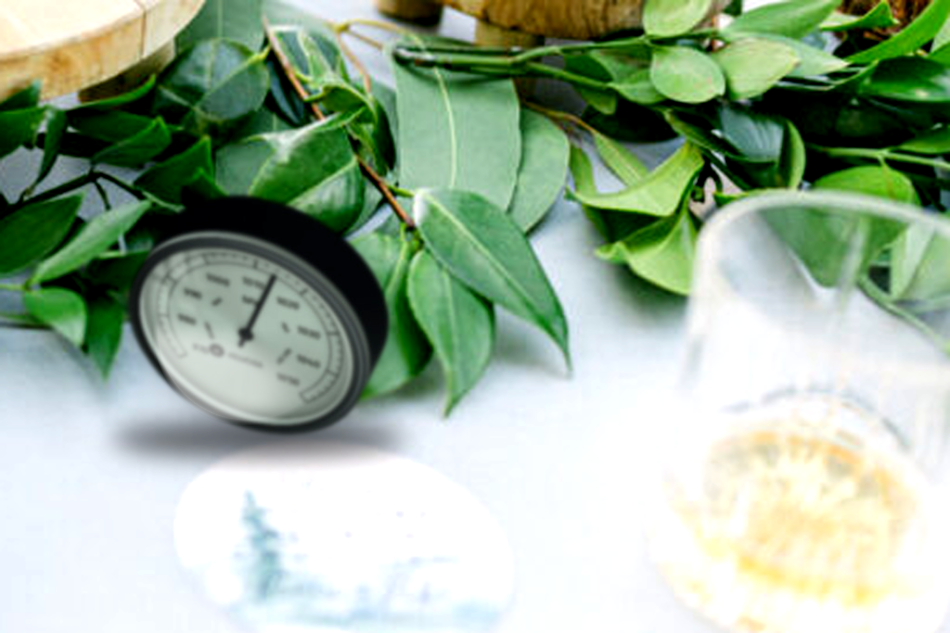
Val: 1014
